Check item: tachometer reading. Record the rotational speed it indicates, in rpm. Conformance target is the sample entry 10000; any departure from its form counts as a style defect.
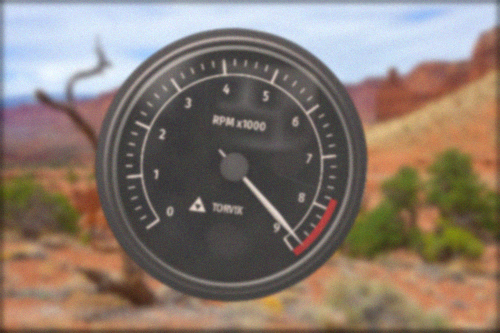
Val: 8800
